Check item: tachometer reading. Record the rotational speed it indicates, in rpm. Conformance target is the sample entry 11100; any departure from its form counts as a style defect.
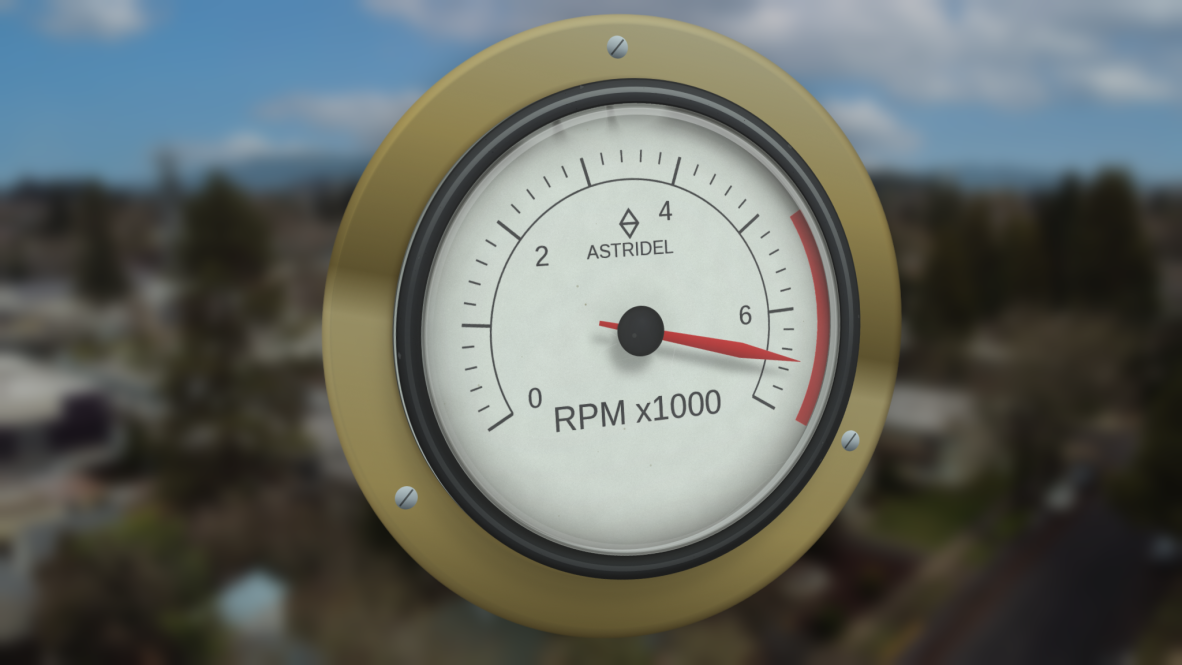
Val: 6500
